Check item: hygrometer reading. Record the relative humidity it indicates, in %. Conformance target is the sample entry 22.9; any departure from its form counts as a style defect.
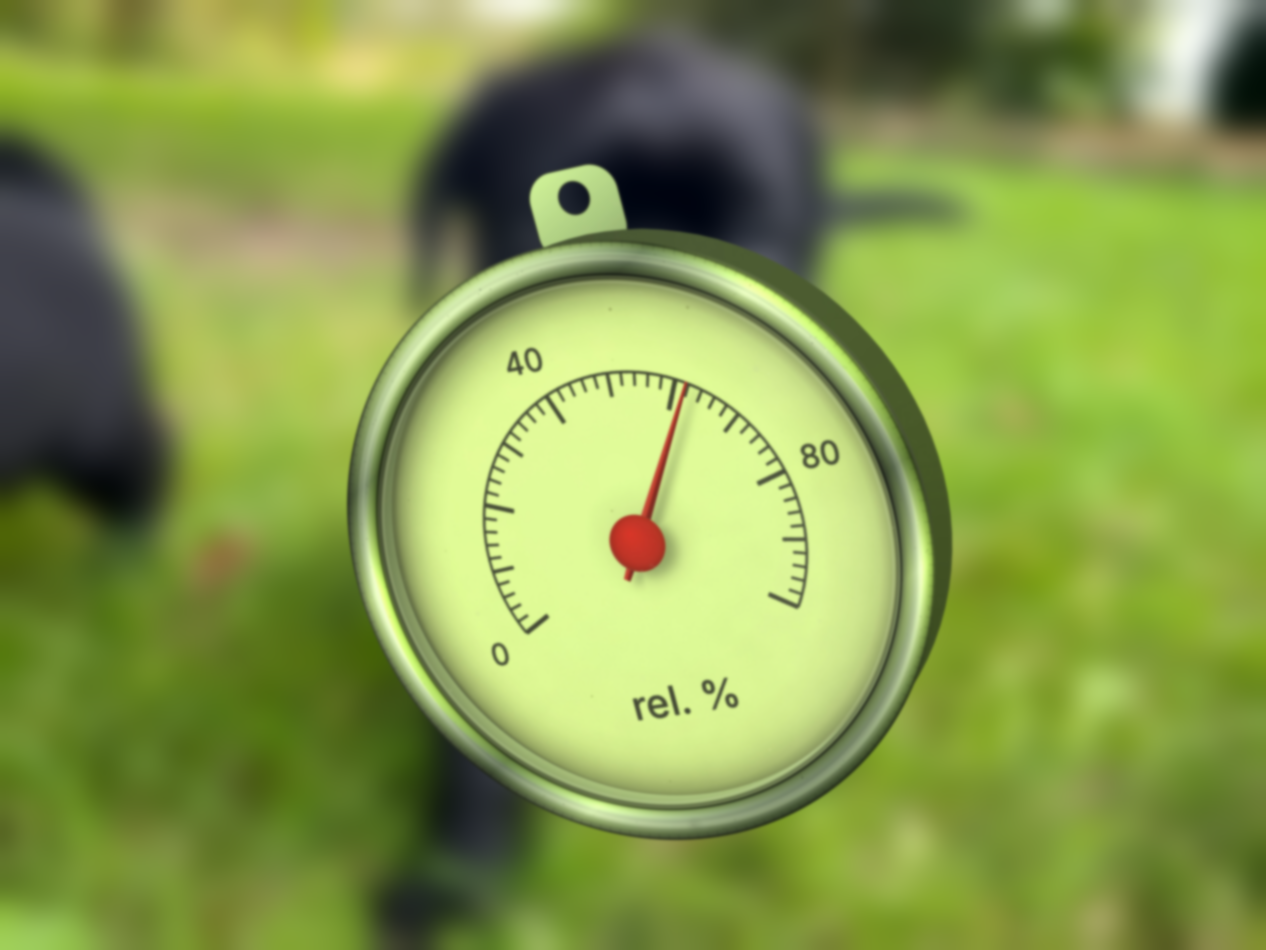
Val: 62
